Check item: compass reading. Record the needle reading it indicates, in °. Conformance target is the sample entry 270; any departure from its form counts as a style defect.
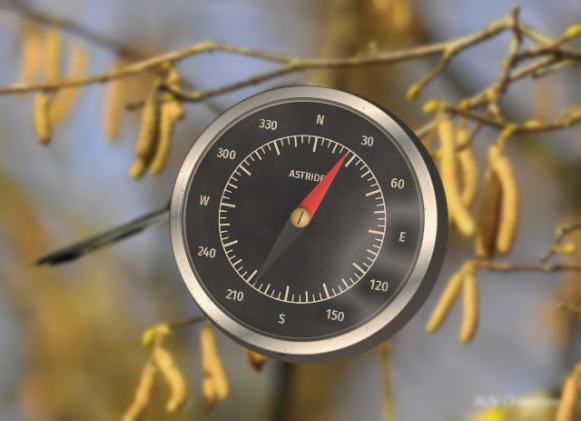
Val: 25
